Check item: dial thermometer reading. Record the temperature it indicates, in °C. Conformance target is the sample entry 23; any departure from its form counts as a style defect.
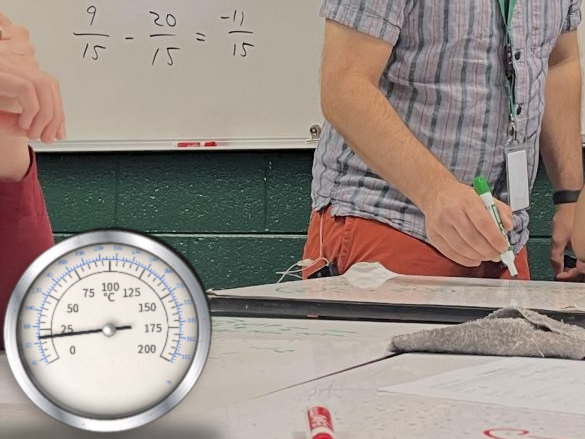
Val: 20
